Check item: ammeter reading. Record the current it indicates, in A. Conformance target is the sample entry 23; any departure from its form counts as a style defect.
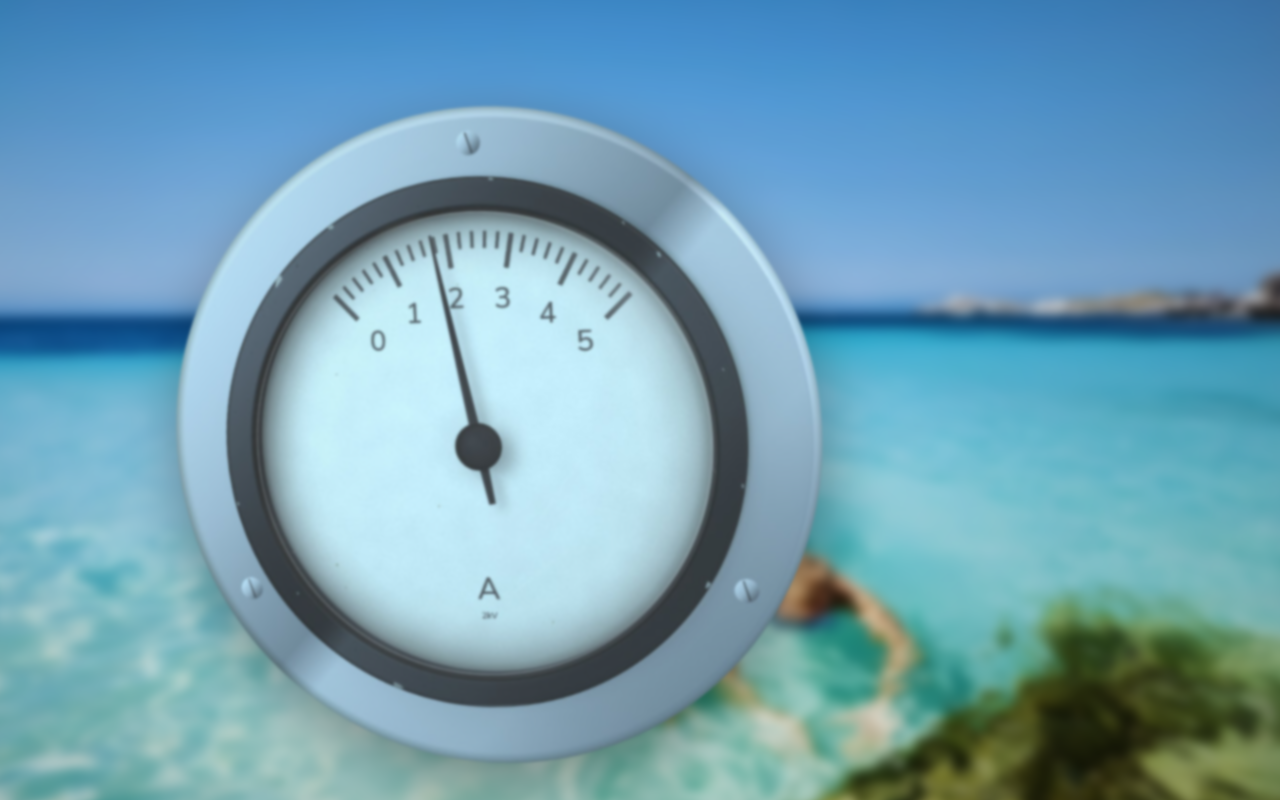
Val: 1.8
